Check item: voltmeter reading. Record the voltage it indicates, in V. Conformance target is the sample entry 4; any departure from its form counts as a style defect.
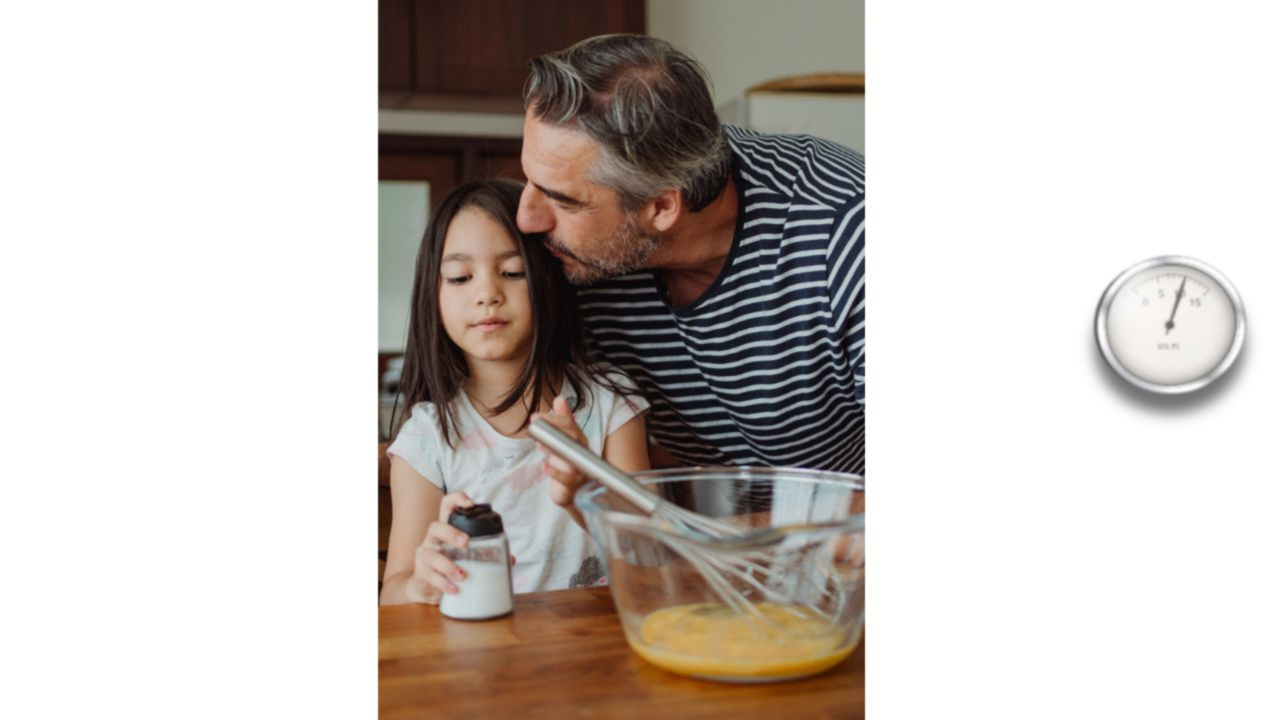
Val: 10
